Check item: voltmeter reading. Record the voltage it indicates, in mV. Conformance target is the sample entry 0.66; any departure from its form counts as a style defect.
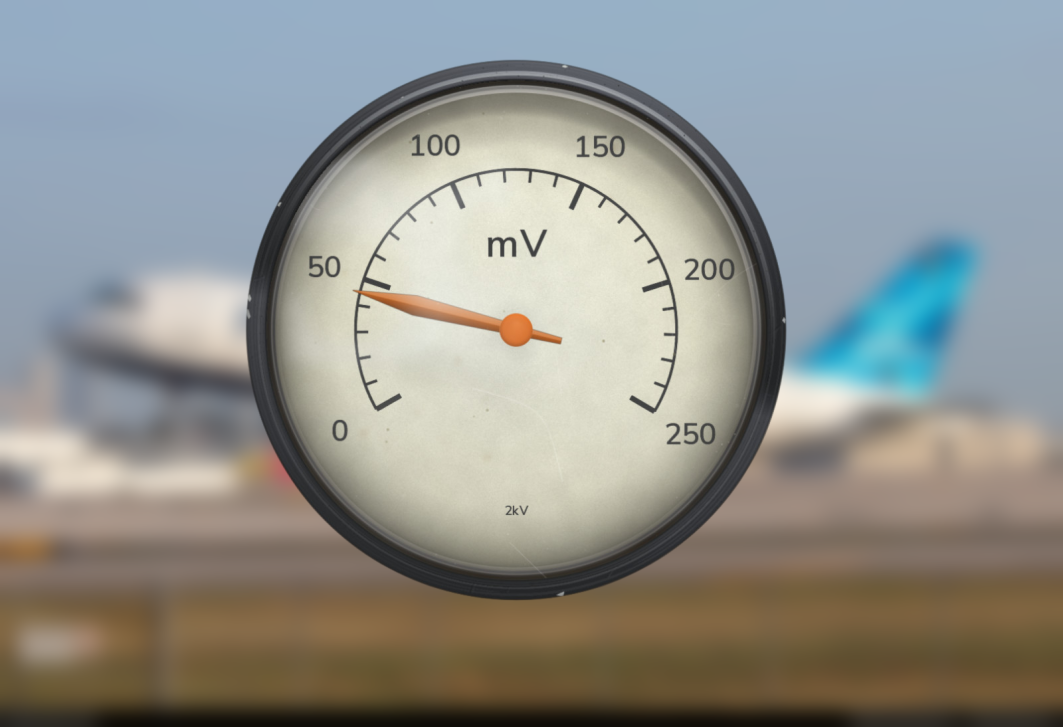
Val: 45
